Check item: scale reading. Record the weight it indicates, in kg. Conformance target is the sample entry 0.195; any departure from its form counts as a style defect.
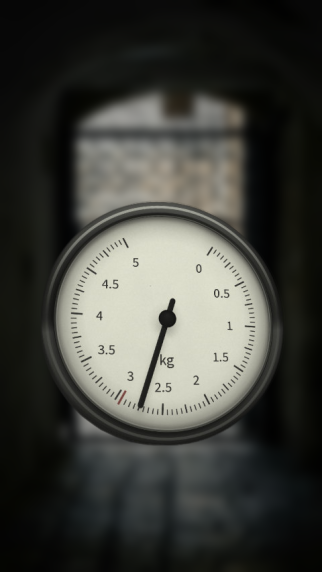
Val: 2.75
